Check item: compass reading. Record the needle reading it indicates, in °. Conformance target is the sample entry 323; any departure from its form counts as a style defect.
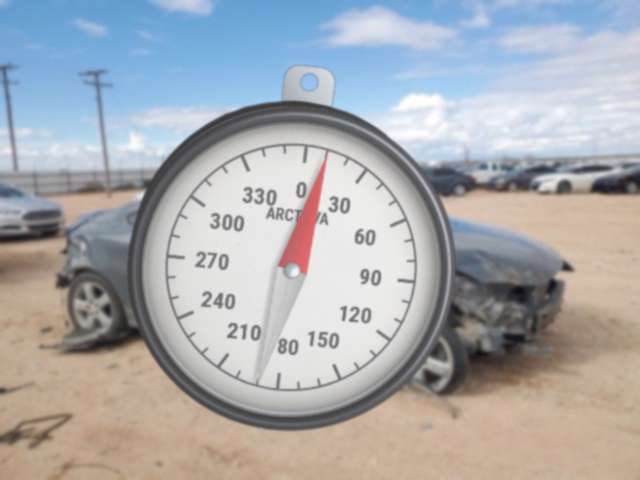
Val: 10
